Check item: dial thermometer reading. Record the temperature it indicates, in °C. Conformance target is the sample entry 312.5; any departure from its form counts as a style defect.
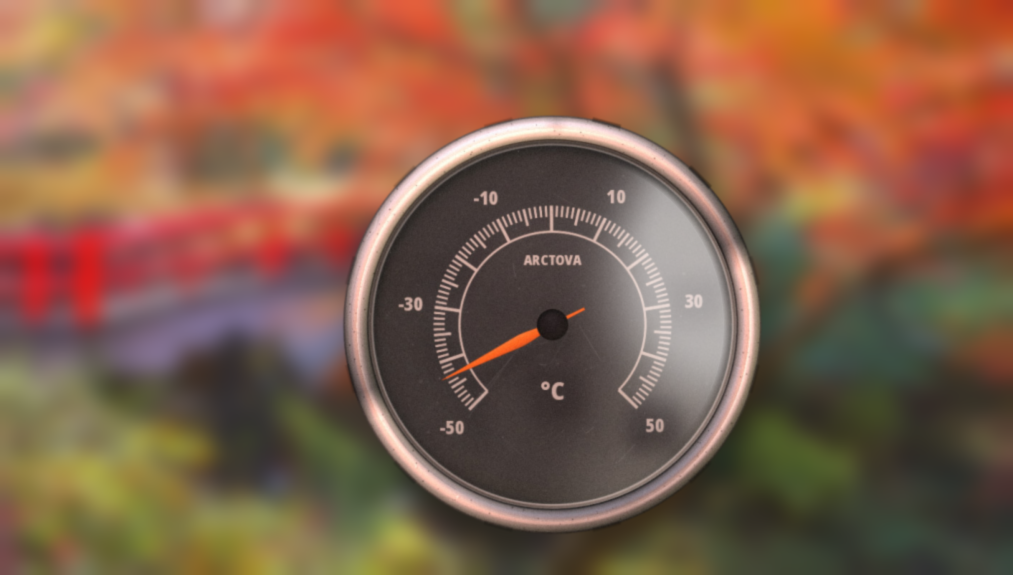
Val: -43
